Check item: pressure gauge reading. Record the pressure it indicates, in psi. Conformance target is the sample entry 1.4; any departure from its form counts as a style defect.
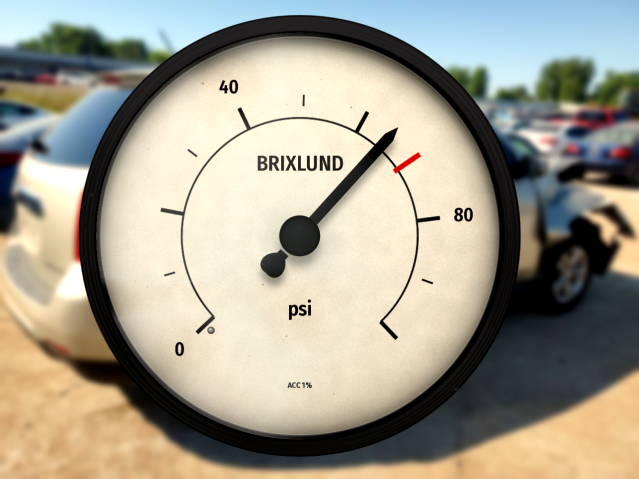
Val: 65
